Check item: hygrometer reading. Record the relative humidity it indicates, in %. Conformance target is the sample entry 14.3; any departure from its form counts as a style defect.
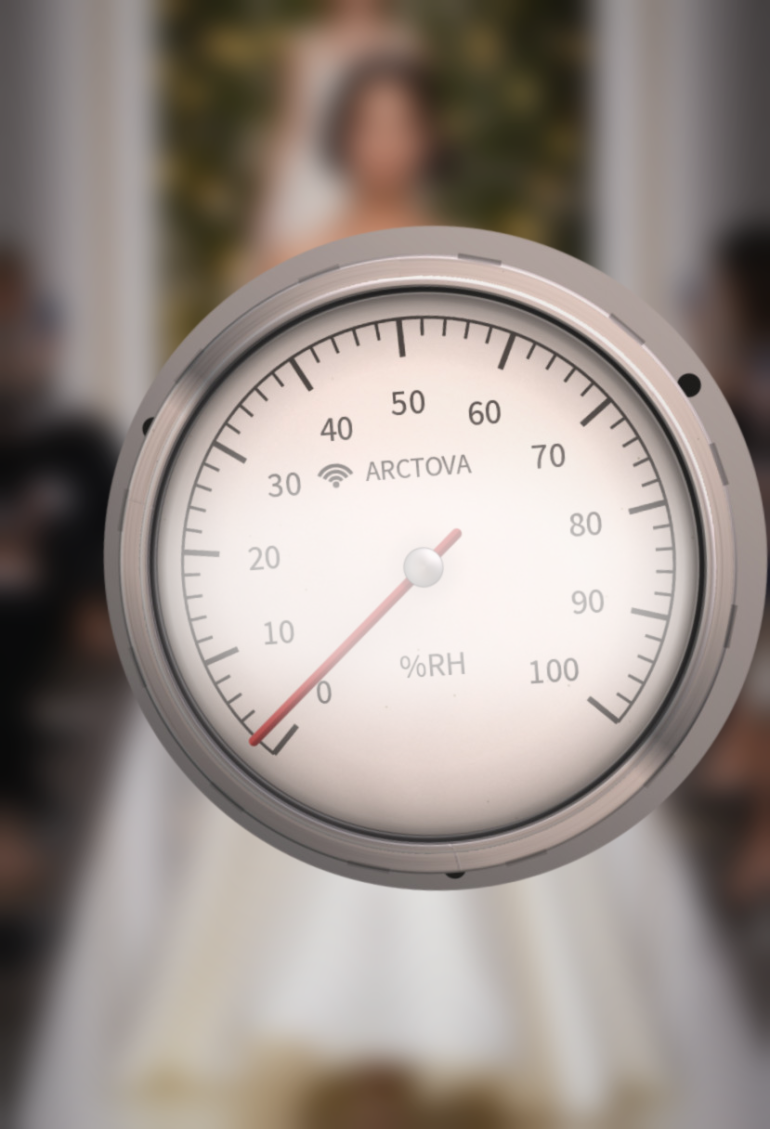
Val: 2
